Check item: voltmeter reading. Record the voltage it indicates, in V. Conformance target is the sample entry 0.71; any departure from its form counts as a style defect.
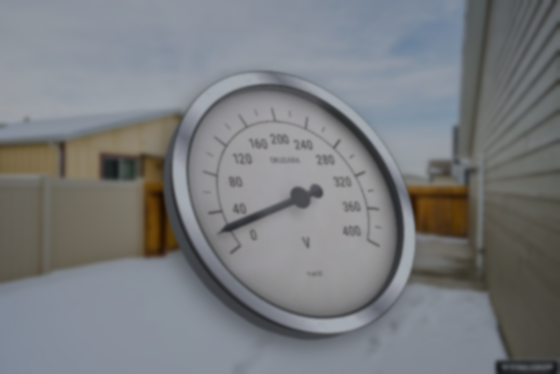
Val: 20
